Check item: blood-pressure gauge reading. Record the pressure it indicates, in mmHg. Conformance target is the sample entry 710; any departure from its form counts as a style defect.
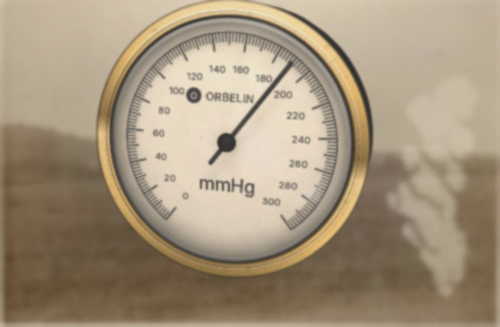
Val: 190
